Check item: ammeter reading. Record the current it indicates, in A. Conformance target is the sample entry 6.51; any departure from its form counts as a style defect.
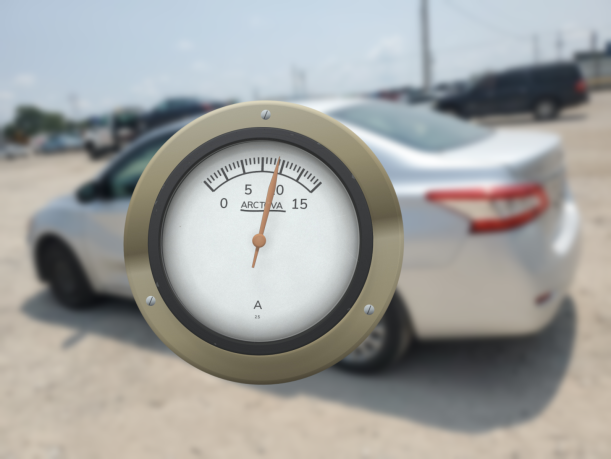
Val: 9.5
